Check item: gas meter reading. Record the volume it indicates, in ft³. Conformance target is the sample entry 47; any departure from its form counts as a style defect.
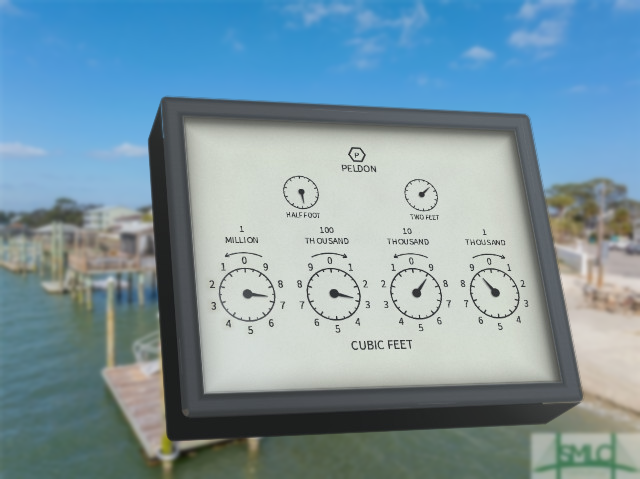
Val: 728900
